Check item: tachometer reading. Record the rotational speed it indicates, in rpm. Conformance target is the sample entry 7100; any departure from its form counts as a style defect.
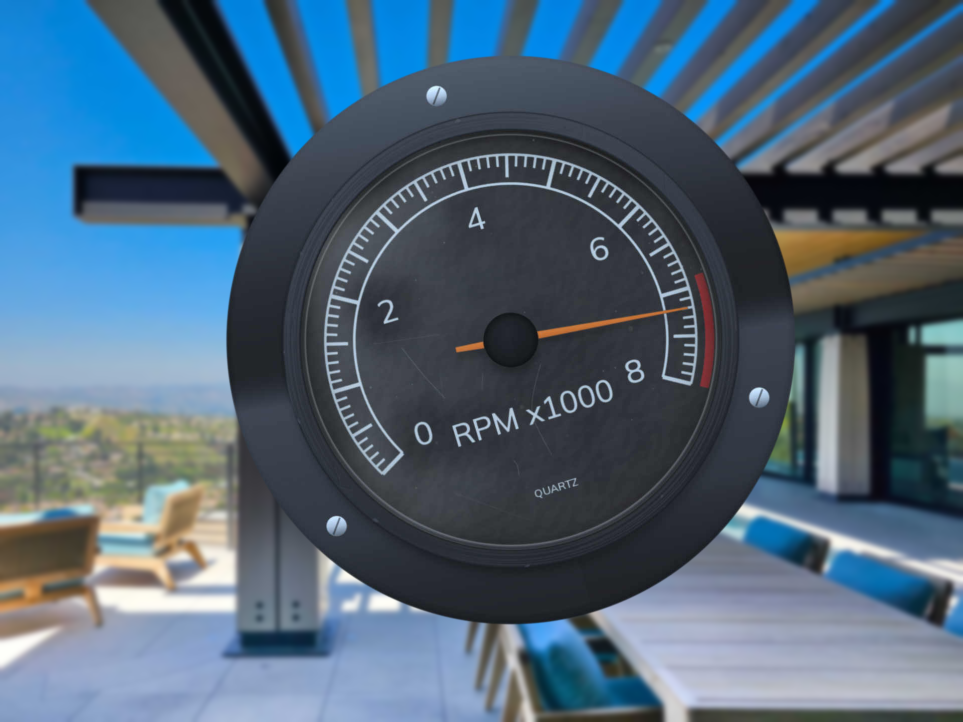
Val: 7200
